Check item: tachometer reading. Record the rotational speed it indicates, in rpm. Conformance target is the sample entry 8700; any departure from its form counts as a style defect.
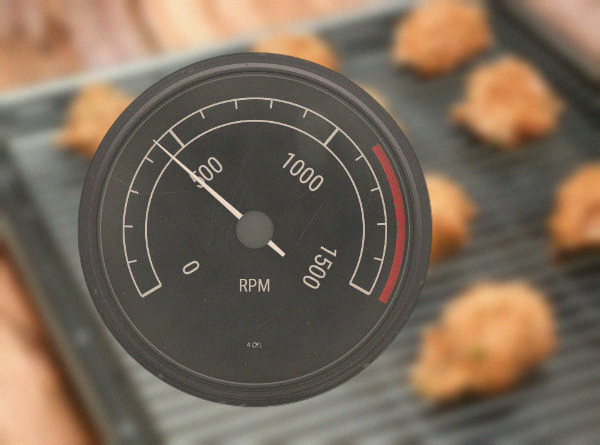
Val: 450
